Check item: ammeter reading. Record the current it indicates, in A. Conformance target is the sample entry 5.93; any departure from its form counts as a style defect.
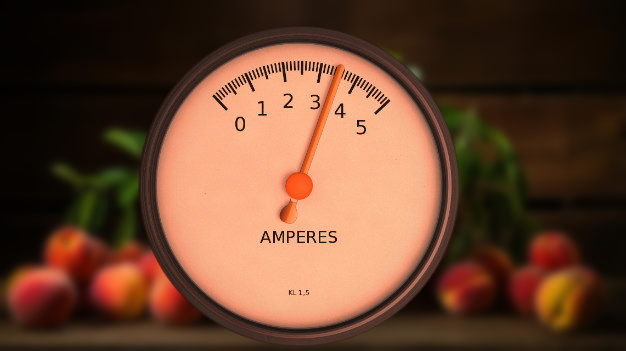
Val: 3.5
